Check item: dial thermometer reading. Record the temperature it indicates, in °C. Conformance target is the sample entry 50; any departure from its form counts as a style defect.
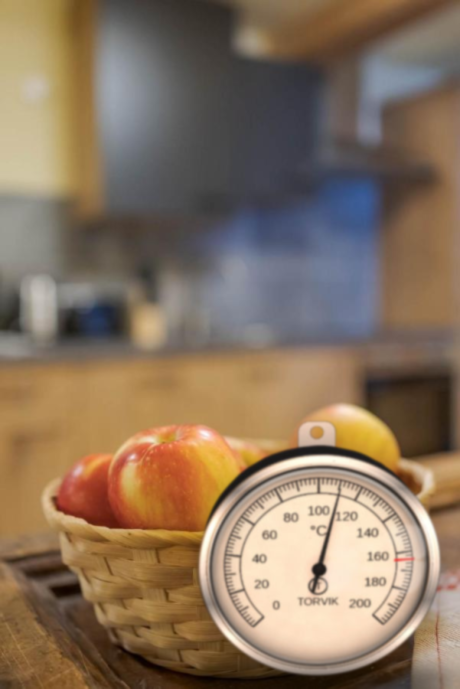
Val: 110
